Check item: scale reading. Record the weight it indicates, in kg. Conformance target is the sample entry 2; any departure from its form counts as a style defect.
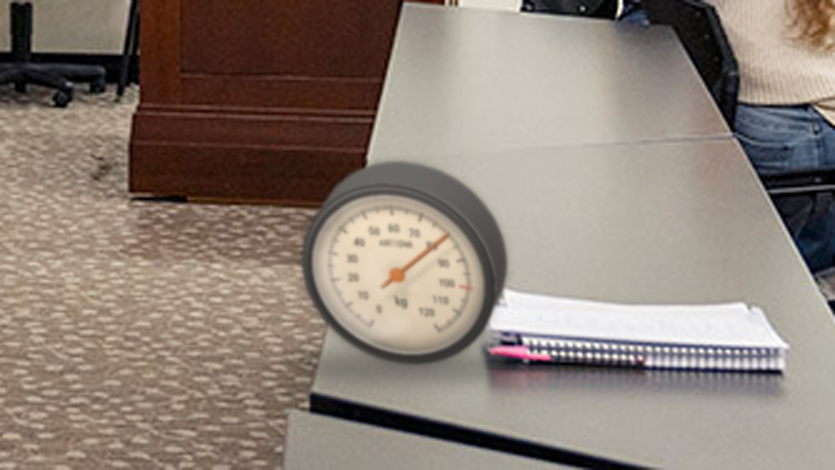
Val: 80
